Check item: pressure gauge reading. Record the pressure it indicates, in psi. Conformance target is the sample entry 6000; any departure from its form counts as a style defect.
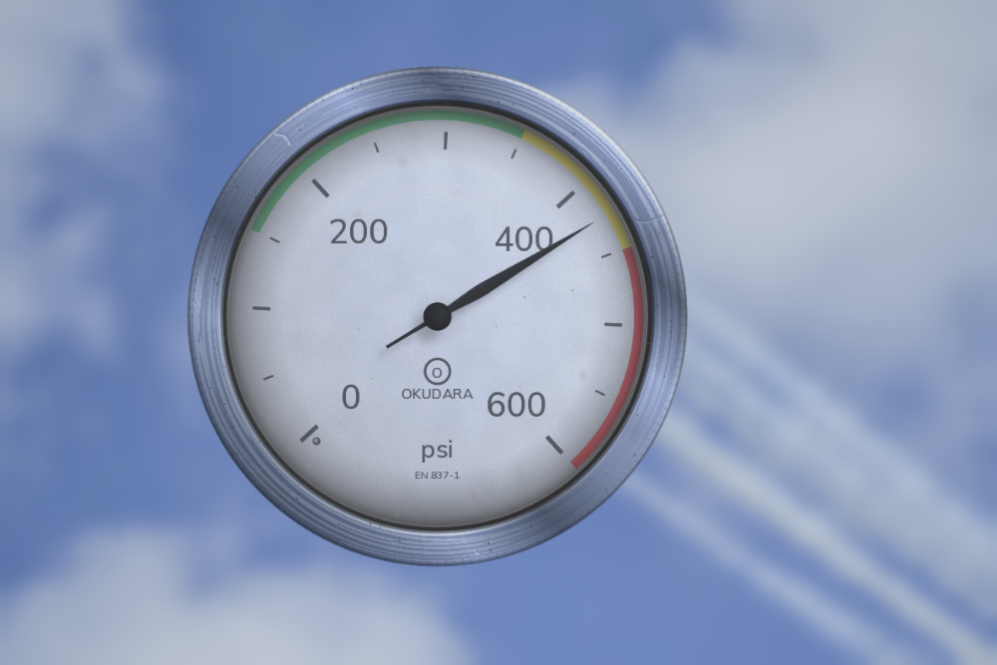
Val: 425
